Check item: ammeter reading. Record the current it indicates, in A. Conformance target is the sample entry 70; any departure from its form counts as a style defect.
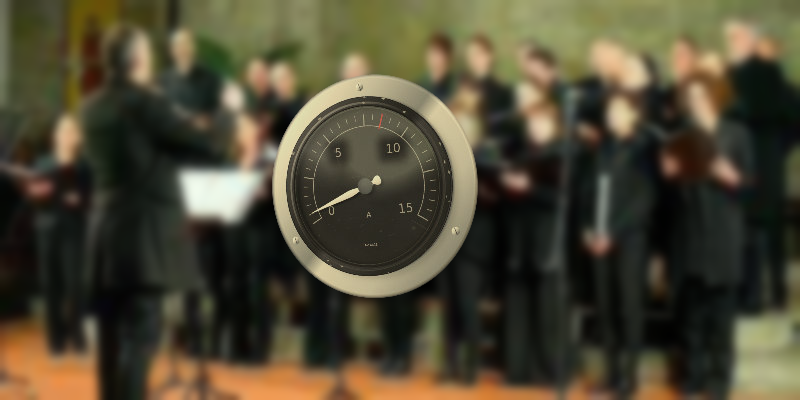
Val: 0.5
